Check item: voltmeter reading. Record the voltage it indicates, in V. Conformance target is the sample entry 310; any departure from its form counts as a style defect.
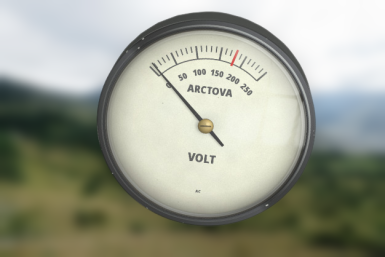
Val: 10
